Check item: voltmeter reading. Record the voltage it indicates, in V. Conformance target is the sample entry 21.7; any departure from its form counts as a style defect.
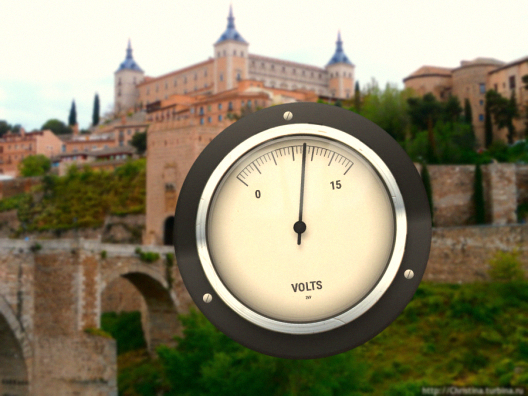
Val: 9
